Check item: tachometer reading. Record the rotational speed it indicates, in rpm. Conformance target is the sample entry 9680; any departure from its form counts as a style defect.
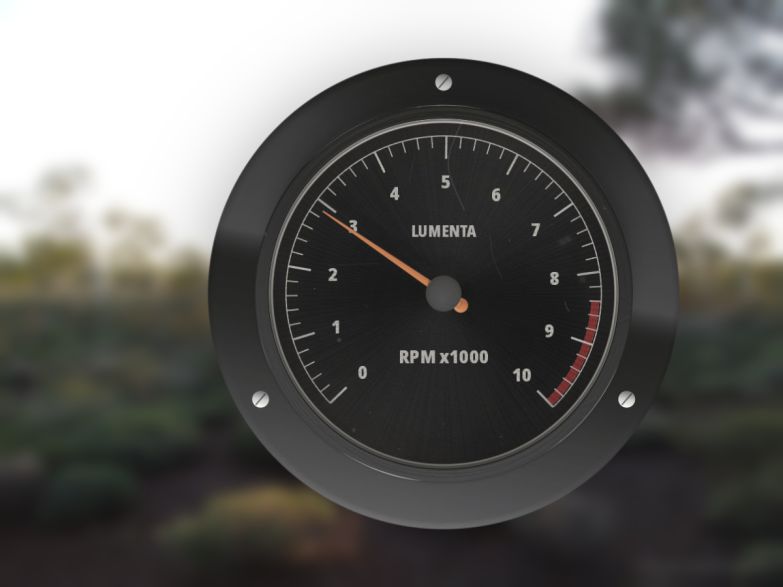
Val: 2900
